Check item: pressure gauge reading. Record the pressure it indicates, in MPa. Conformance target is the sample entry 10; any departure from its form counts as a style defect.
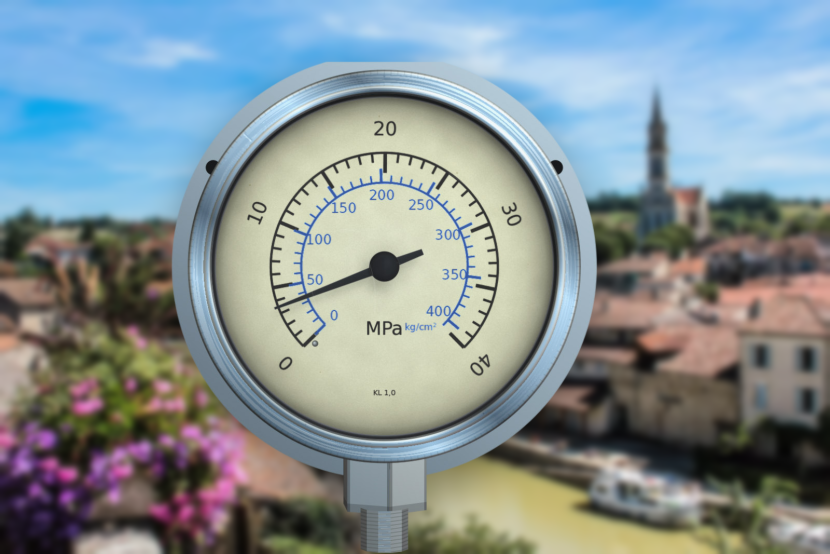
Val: 3.5
